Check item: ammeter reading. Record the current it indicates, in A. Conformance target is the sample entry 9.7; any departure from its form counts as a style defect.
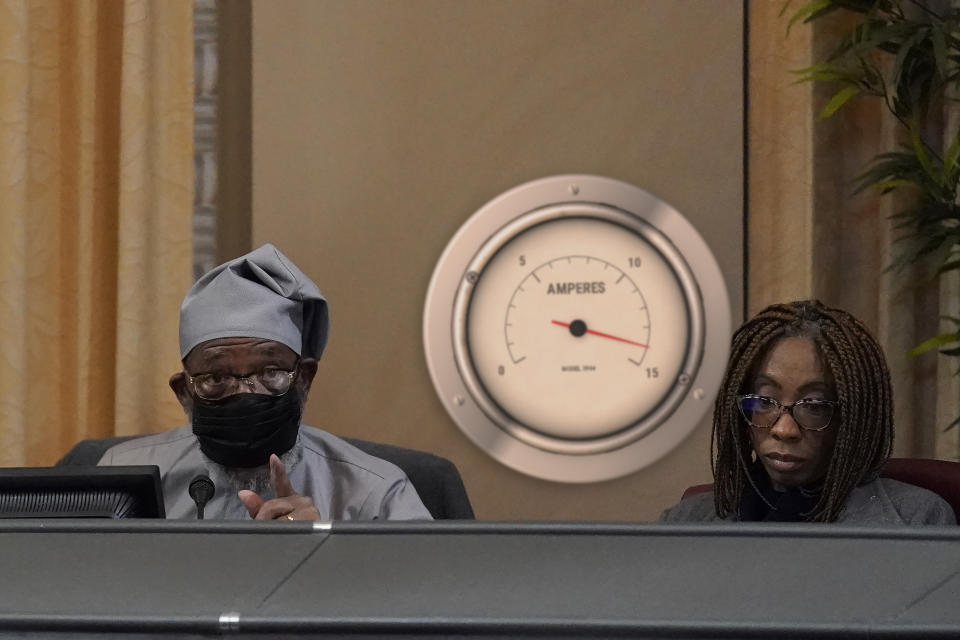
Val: 14
